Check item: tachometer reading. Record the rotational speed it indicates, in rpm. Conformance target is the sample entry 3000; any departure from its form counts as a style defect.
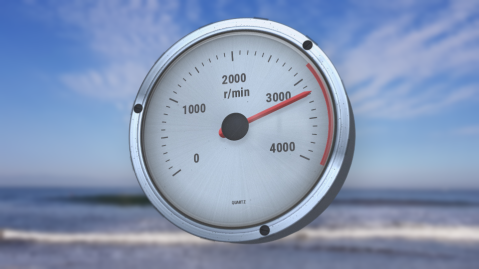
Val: 3200
